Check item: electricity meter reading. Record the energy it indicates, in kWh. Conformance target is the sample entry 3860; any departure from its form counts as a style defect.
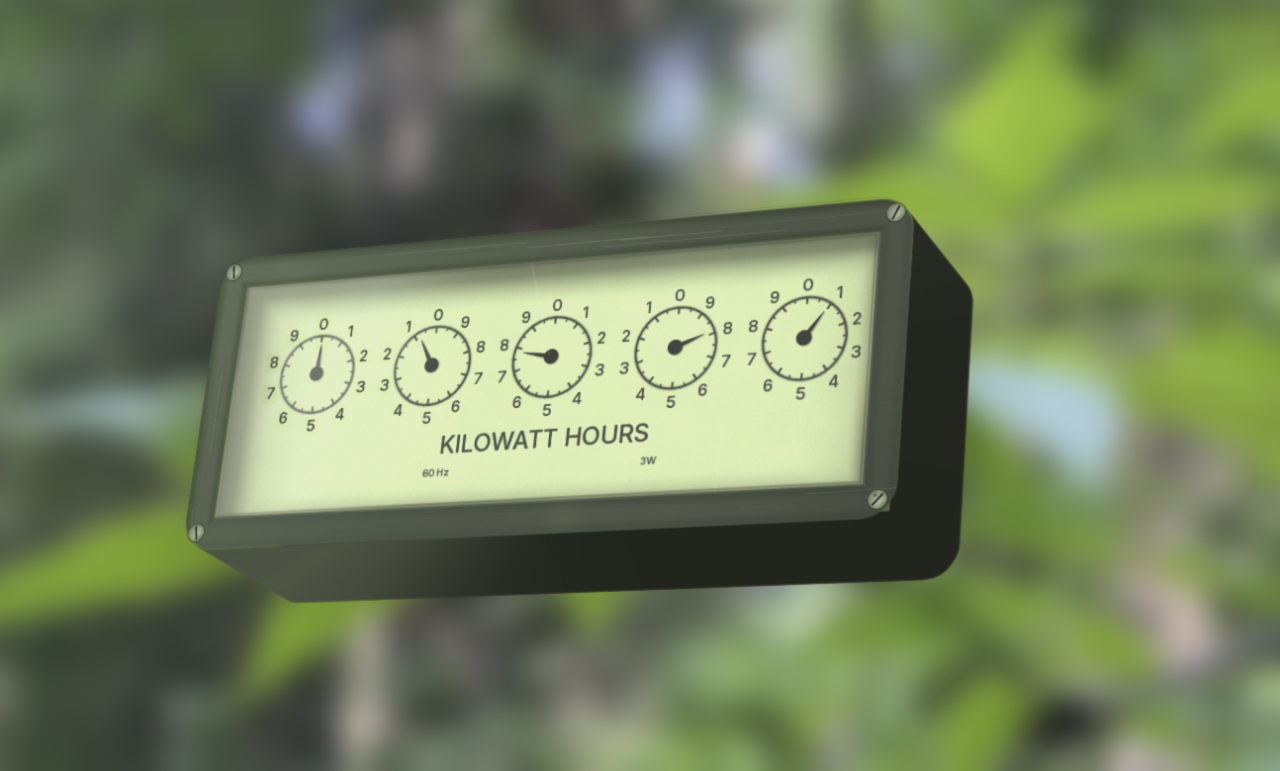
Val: 781
